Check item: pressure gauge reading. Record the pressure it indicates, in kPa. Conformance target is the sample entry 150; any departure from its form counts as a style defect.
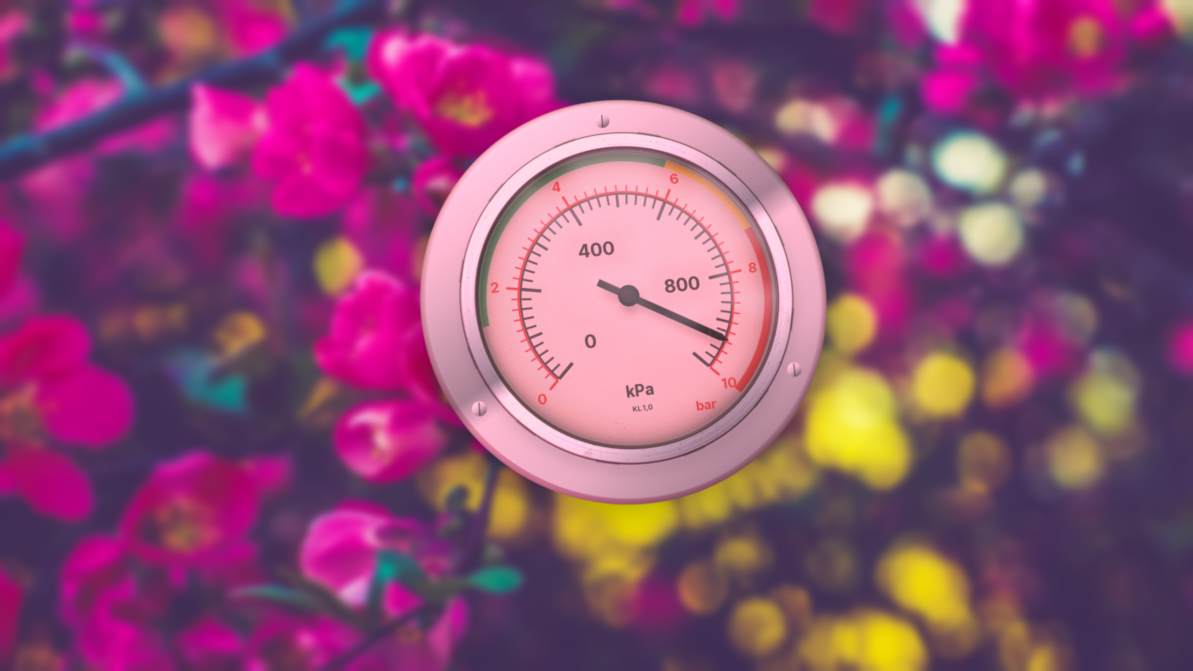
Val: 940
